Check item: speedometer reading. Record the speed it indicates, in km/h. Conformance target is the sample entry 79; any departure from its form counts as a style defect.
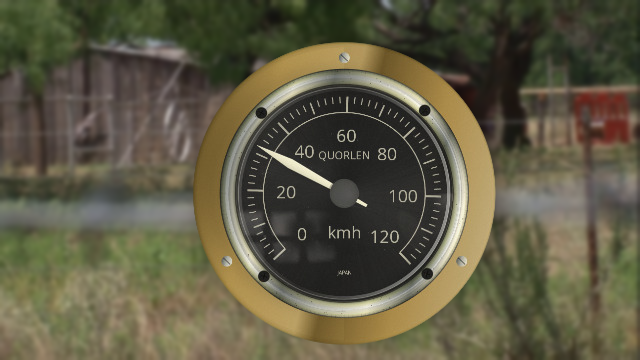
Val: 32
